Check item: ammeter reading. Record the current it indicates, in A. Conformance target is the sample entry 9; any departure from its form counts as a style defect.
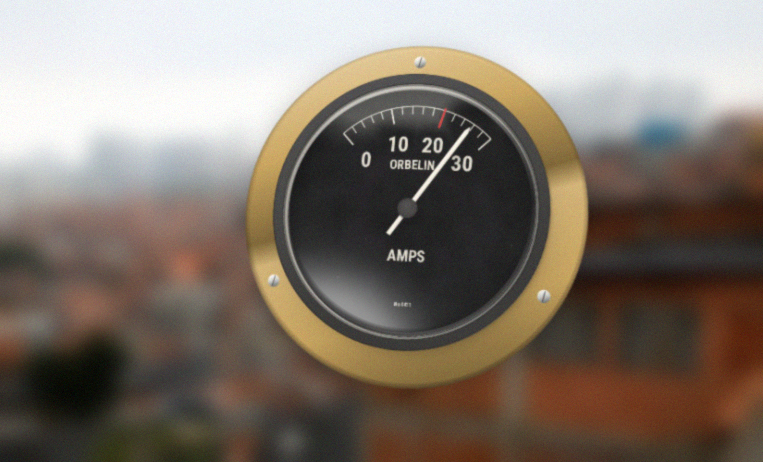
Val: 26
